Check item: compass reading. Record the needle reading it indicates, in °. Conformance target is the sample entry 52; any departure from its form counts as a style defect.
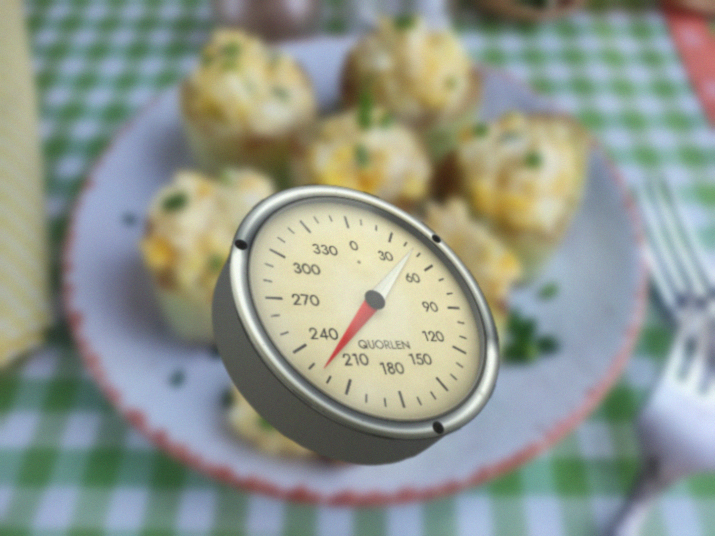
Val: 225
